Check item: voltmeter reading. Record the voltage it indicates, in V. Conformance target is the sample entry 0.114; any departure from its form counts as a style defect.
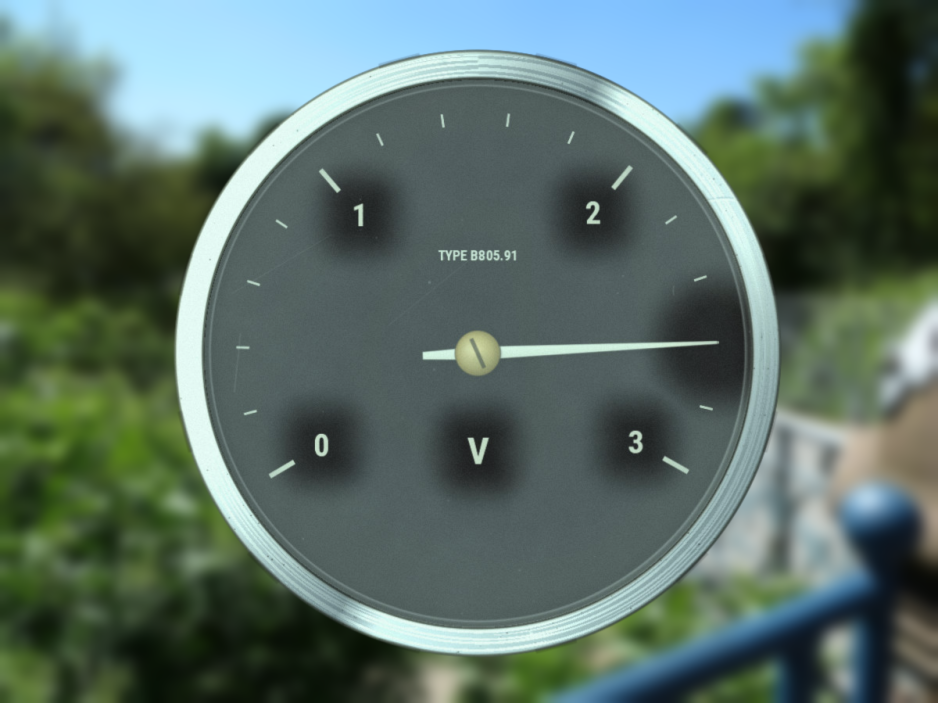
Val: 2.6
